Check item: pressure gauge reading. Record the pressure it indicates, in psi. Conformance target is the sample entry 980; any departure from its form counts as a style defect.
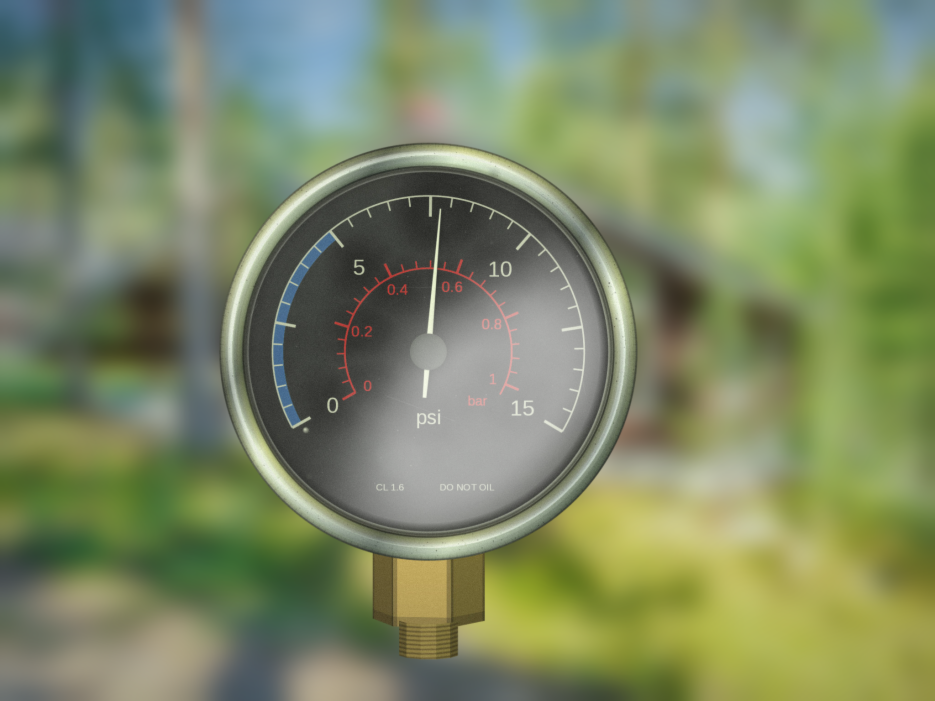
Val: 7.75
